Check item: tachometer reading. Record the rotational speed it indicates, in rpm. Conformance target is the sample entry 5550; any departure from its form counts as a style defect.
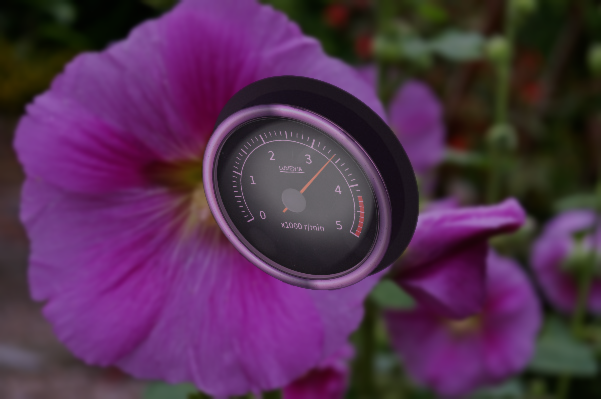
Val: 3400
